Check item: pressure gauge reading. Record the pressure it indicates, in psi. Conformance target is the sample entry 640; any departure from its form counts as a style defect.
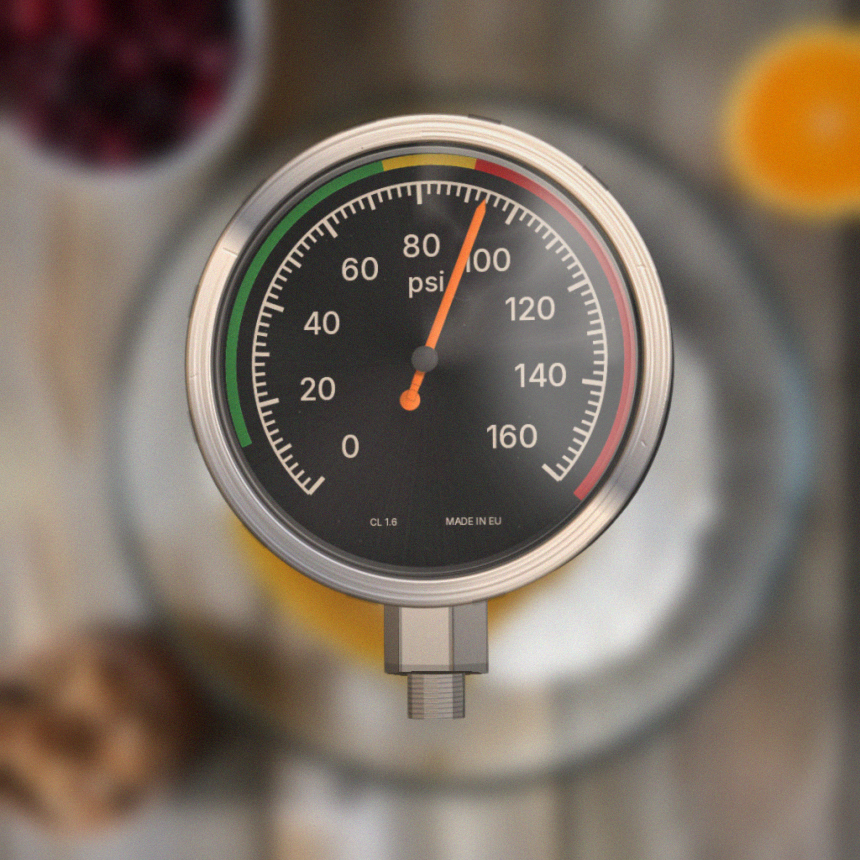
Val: 94
